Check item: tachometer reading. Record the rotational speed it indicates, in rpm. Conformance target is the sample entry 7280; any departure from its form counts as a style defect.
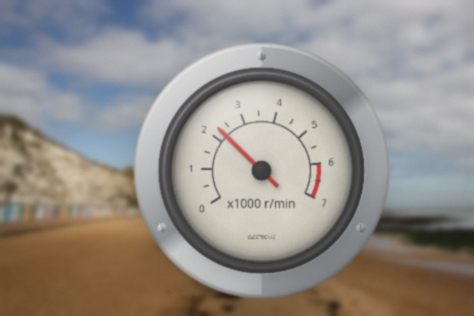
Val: 2250
